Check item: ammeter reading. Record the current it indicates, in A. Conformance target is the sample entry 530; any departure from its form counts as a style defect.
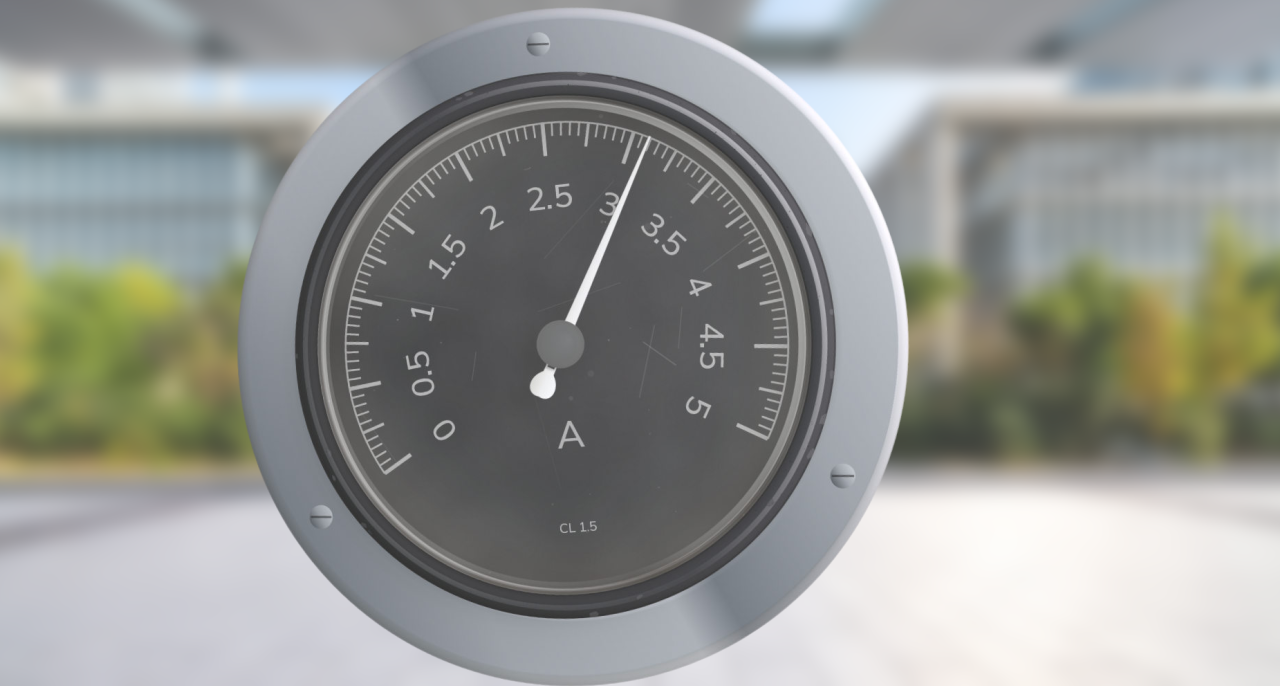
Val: 3.1
